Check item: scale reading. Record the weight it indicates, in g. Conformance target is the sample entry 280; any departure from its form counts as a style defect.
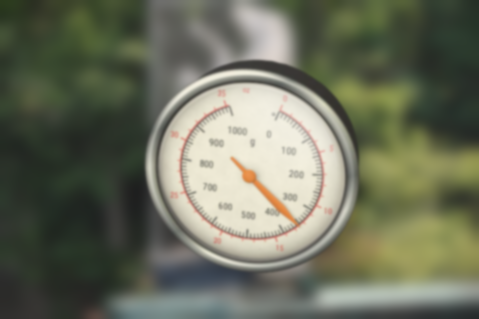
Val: 350
